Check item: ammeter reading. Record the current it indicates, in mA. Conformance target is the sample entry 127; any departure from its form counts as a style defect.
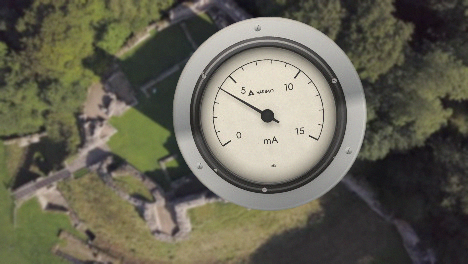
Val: 4
